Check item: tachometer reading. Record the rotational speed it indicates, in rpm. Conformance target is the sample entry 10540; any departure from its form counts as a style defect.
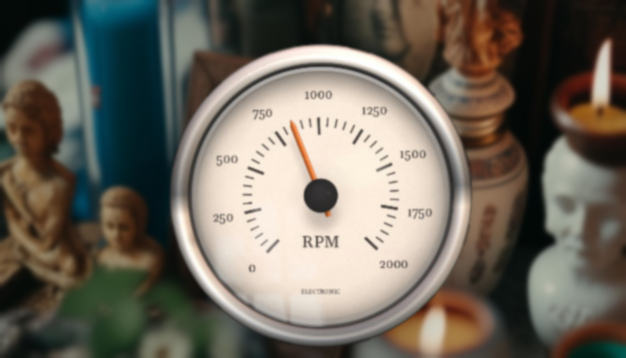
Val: 850
